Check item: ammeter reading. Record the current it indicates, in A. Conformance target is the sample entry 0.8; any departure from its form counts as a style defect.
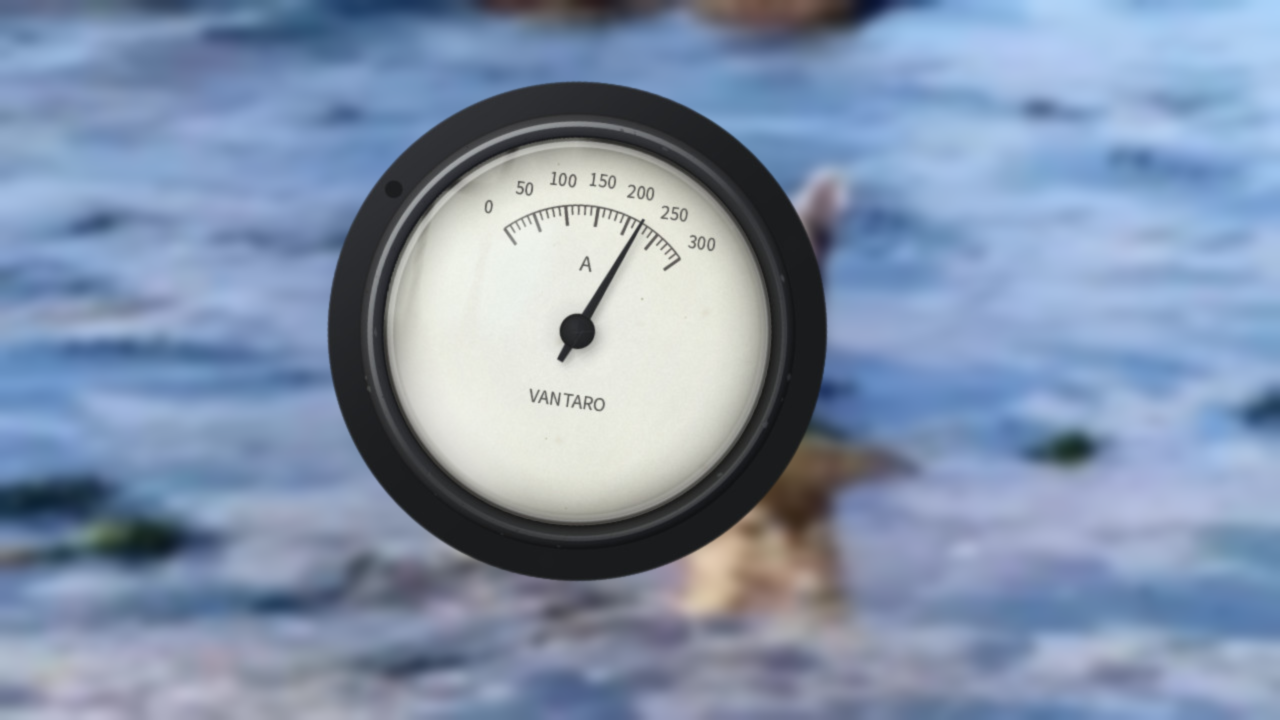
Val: 220
